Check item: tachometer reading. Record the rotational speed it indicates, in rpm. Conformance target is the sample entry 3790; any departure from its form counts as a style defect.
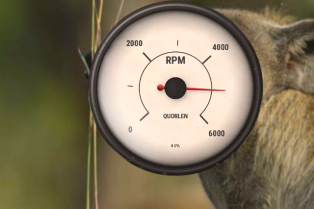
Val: 5000
